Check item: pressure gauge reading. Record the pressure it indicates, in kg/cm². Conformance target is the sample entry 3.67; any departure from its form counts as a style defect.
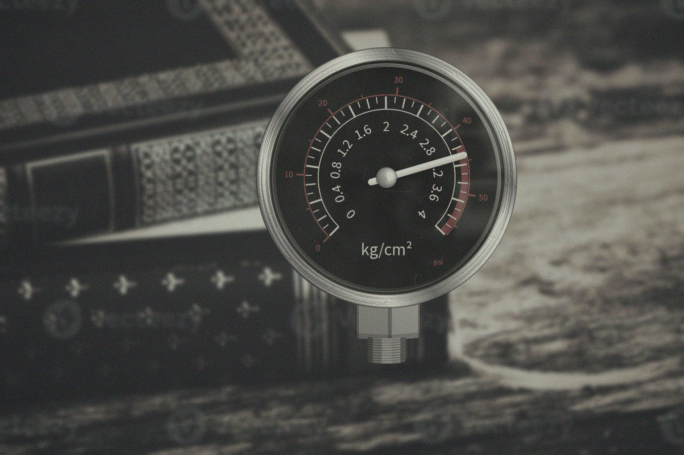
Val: 3.1
